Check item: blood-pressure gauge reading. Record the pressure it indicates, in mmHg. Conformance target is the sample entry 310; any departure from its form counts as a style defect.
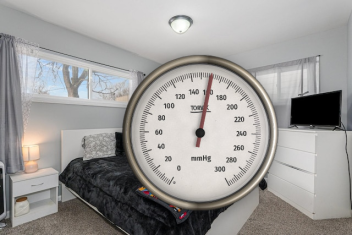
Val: 160
